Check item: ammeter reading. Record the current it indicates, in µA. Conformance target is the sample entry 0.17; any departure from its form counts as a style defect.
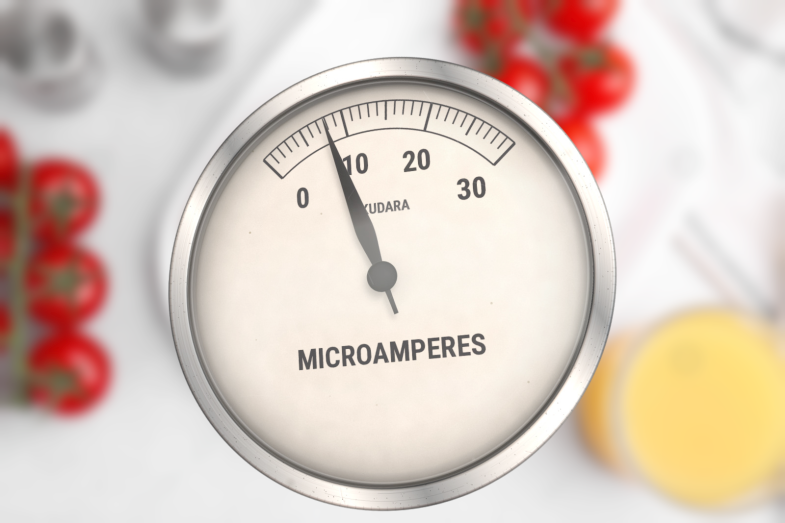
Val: 8
